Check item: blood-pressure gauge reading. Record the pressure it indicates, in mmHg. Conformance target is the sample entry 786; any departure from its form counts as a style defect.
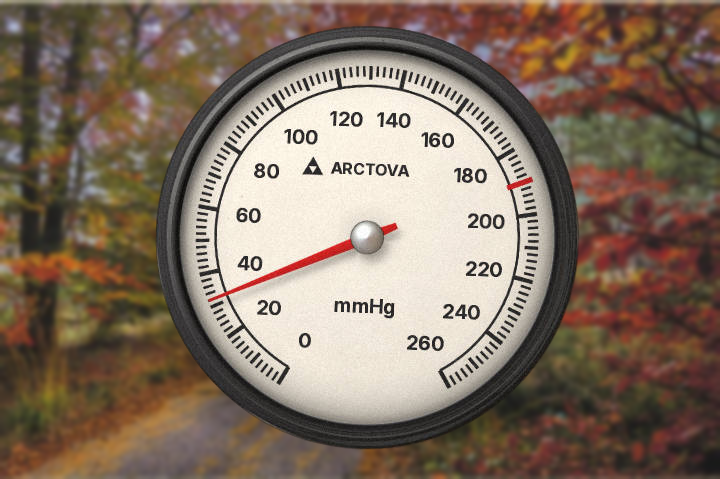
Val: 32
